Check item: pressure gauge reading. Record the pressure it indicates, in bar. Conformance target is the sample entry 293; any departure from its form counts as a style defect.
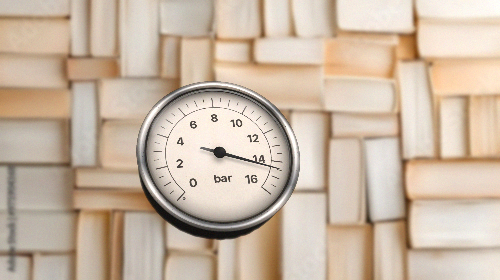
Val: 14.5
